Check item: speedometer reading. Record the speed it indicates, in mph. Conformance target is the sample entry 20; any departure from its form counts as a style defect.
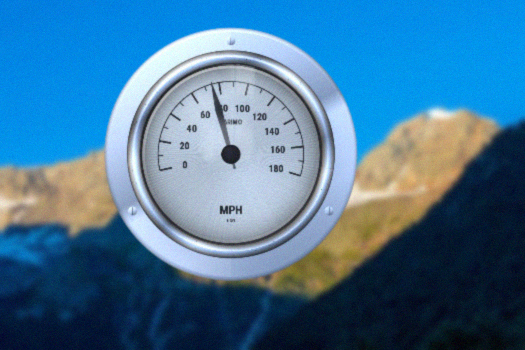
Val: 75
